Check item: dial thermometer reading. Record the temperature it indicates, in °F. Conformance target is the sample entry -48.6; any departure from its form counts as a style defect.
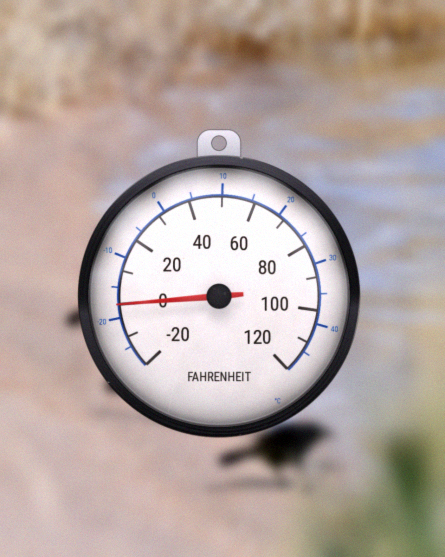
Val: 0
